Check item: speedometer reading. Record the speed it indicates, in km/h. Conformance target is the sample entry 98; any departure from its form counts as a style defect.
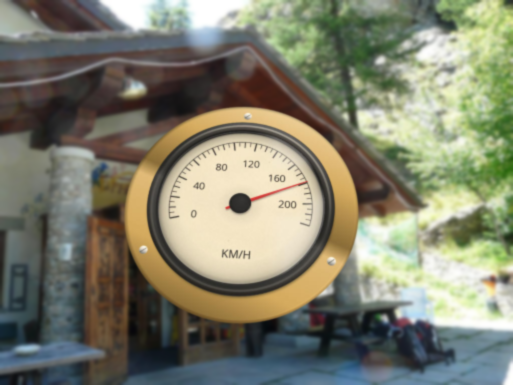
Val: 180
